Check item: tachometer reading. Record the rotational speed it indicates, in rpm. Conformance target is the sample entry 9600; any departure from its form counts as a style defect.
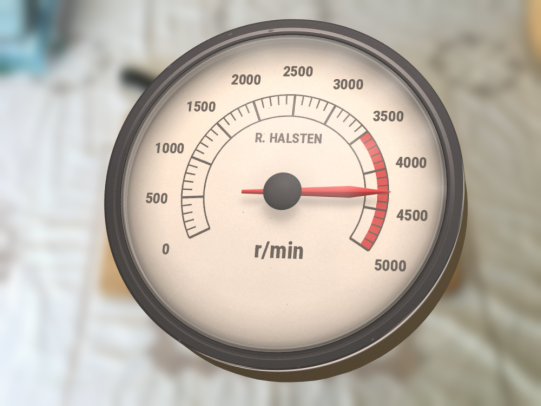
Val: 4300
